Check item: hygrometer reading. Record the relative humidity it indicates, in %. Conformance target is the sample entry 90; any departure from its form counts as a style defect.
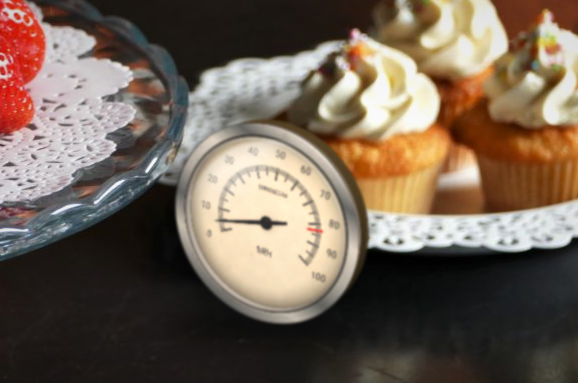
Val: 5
